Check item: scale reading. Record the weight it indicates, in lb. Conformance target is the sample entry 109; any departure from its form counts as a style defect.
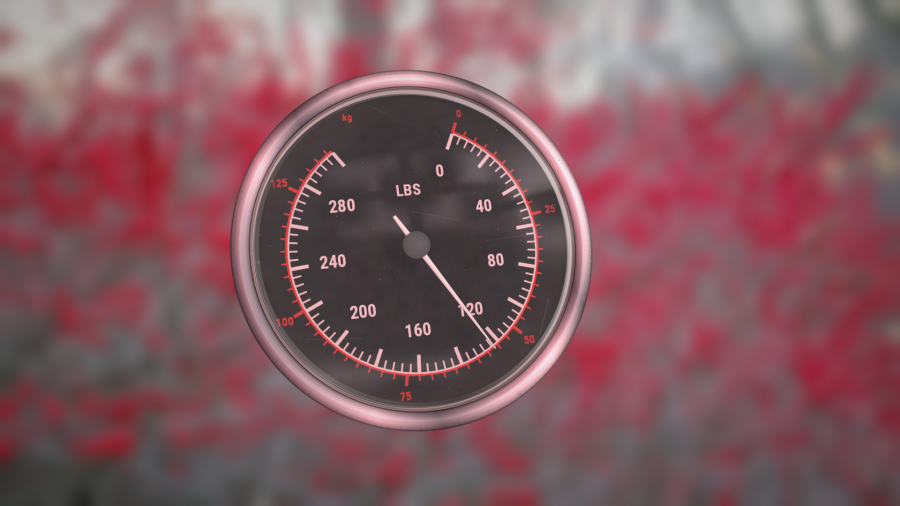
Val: 124
